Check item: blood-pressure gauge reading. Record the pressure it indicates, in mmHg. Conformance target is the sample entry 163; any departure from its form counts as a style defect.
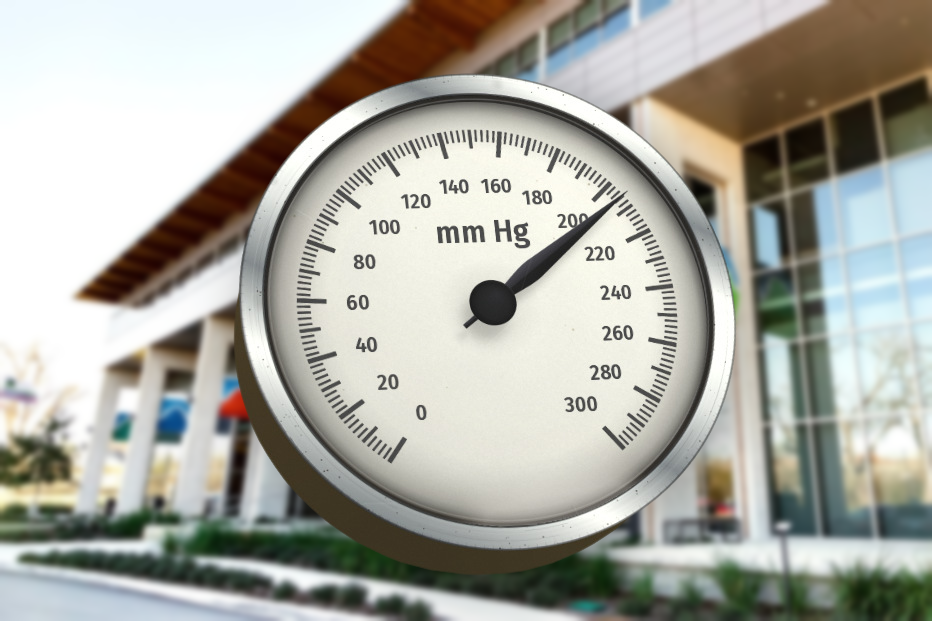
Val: 206
